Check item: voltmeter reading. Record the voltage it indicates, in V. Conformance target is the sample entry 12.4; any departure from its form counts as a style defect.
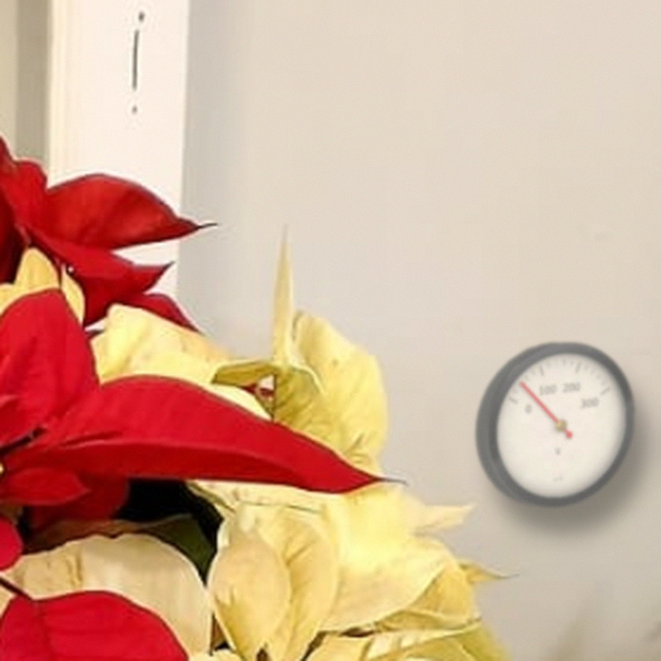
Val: 40
